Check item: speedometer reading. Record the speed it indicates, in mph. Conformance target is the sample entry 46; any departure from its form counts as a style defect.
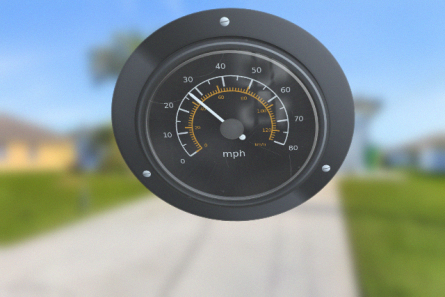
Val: 27.5
